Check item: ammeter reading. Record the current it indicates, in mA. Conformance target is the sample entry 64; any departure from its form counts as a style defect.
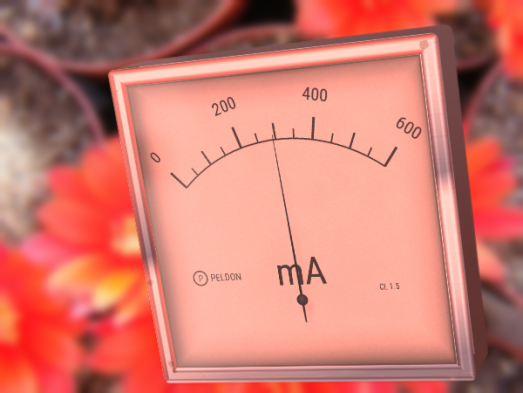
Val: 300
